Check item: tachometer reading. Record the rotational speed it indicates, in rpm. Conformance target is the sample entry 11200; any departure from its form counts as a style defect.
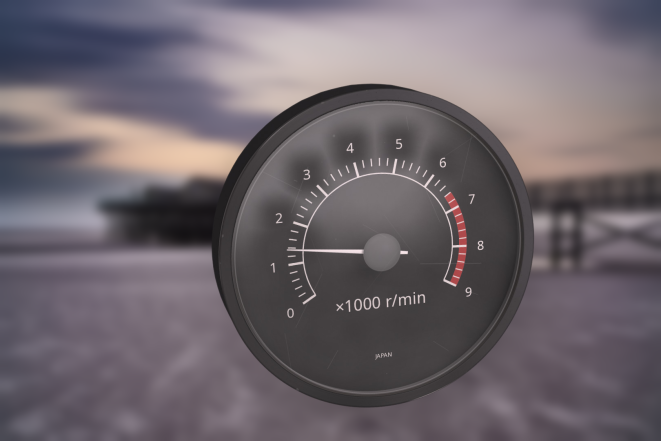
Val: 1400
